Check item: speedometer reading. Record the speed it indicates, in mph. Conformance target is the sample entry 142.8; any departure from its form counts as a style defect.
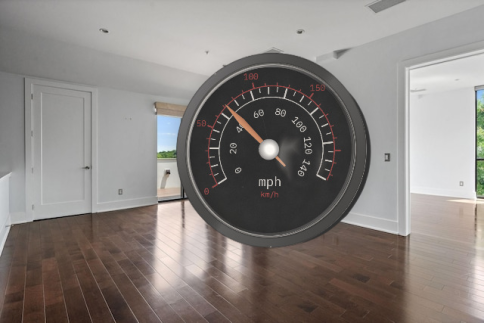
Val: 45
